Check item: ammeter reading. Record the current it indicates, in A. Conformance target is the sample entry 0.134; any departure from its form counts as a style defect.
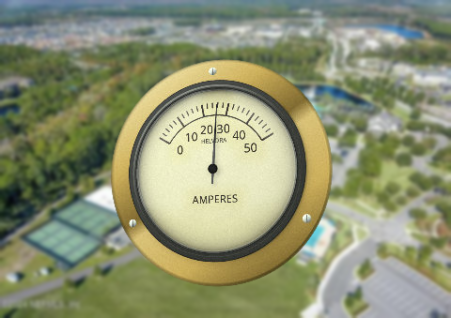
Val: 26
